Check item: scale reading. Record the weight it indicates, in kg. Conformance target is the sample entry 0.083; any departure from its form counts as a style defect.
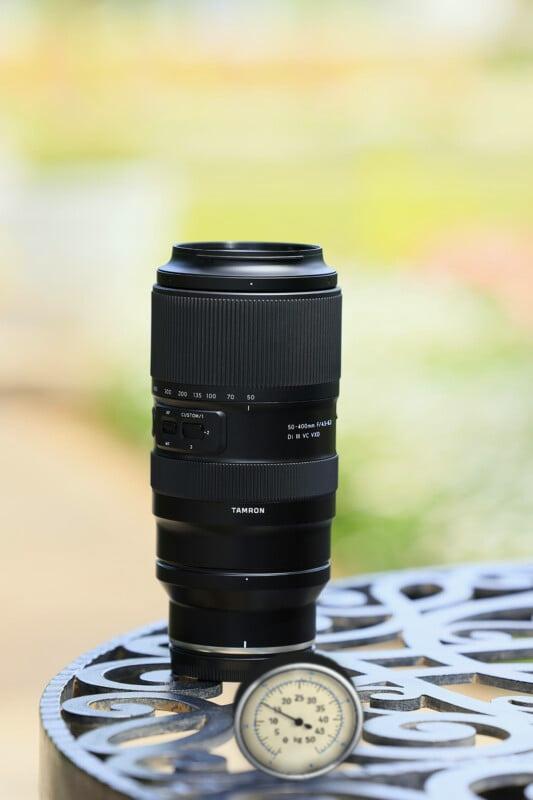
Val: 15
